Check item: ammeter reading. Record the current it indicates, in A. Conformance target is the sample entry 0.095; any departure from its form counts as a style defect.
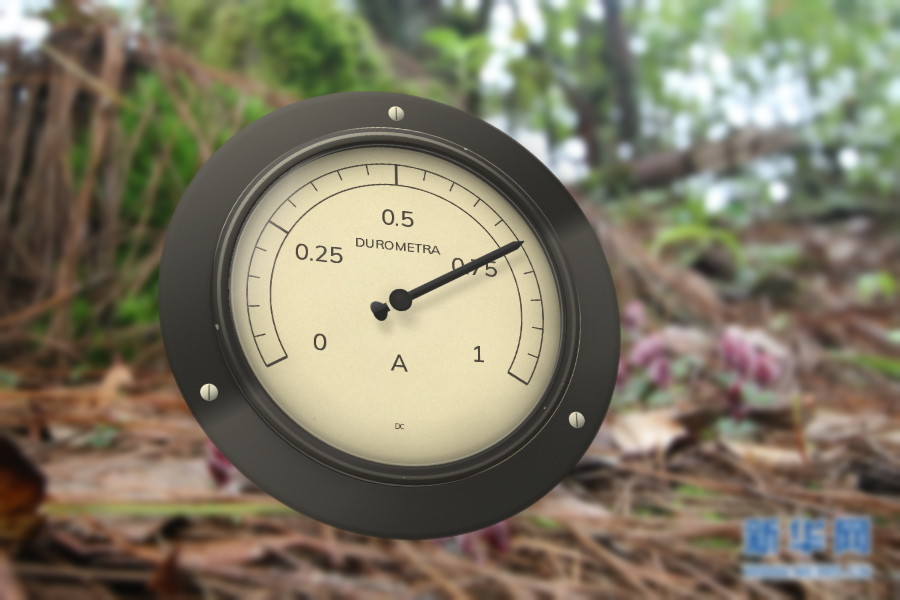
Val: 0.75
